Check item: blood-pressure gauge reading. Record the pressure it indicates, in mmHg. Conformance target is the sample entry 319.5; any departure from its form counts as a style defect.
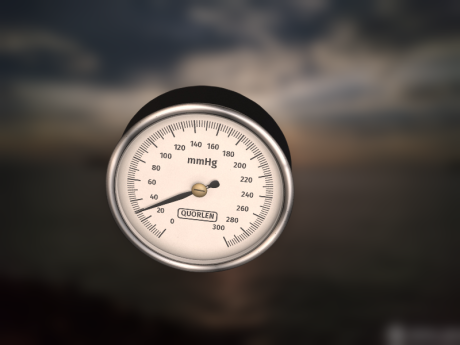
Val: 30
